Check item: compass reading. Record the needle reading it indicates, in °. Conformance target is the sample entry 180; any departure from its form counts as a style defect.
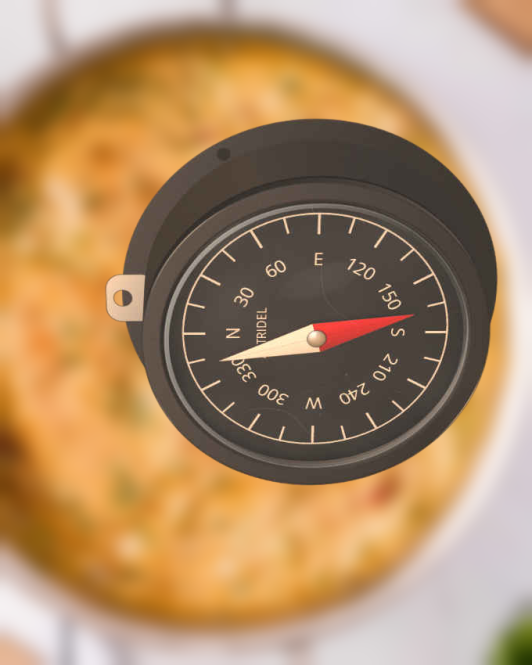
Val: 165
